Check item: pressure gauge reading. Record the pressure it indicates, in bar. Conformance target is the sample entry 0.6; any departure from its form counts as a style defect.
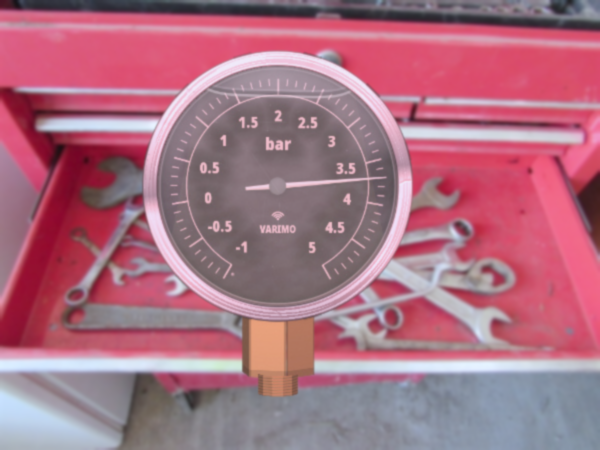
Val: 3.7
